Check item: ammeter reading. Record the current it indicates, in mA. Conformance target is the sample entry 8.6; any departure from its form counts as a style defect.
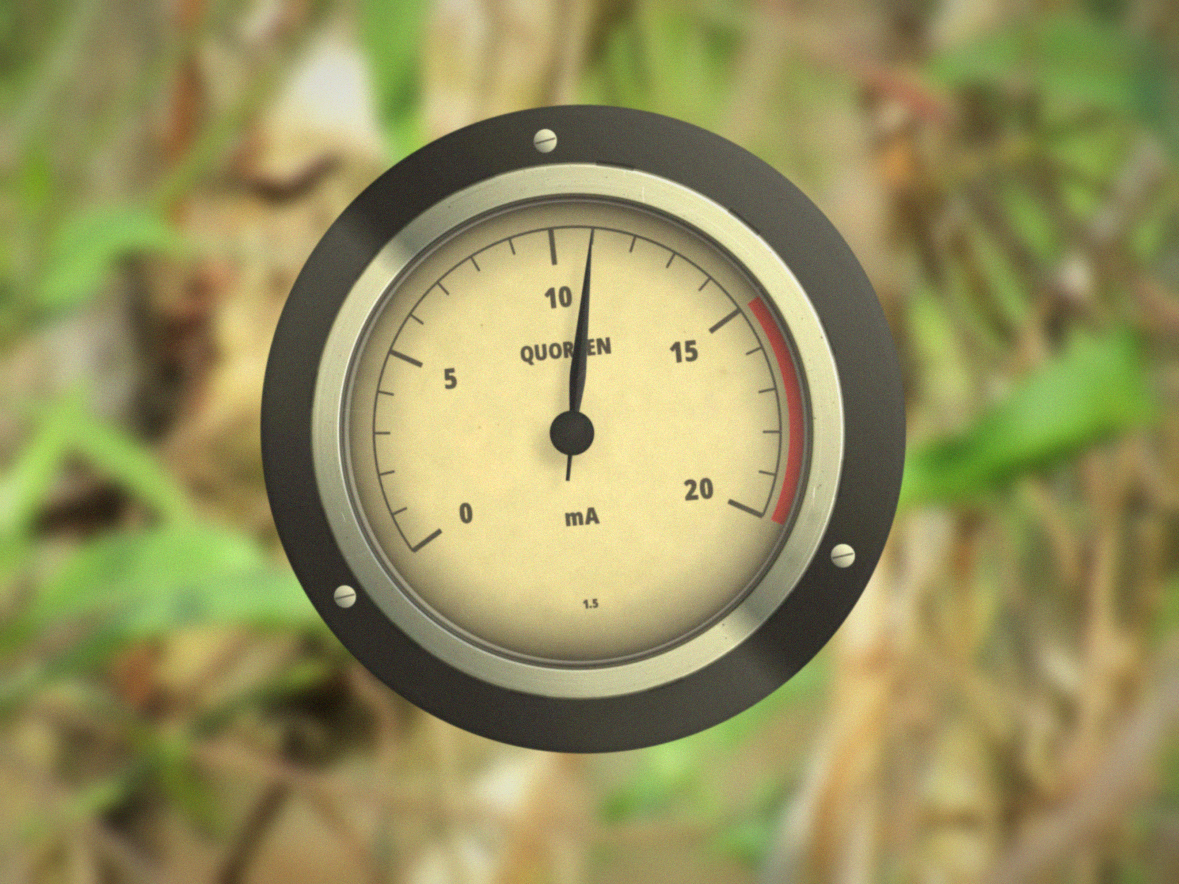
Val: 11
